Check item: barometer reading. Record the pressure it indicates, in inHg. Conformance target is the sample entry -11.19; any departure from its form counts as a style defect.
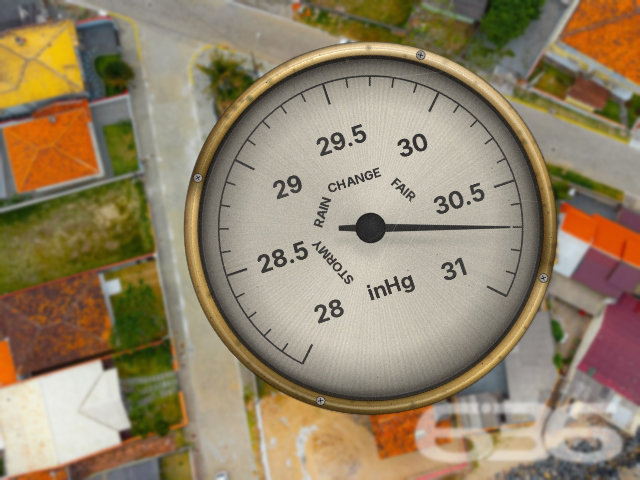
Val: 30.7
